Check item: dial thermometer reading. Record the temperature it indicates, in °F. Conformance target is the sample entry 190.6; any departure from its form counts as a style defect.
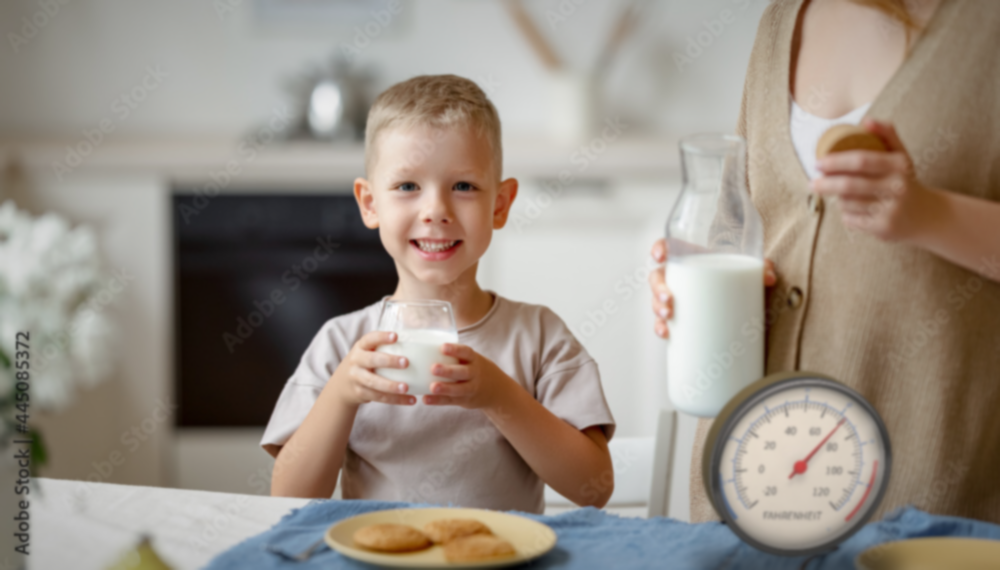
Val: 70
